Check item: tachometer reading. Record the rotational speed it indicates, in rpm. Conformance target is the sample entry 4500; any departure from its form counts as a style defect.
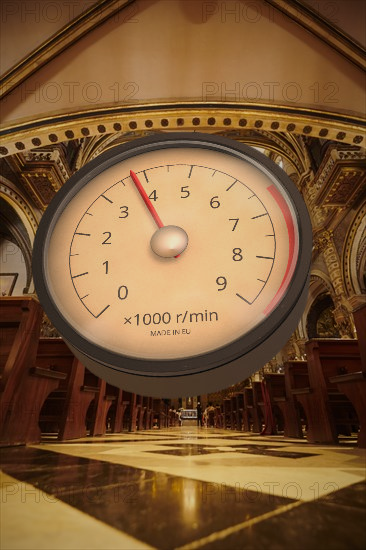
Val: 3750
